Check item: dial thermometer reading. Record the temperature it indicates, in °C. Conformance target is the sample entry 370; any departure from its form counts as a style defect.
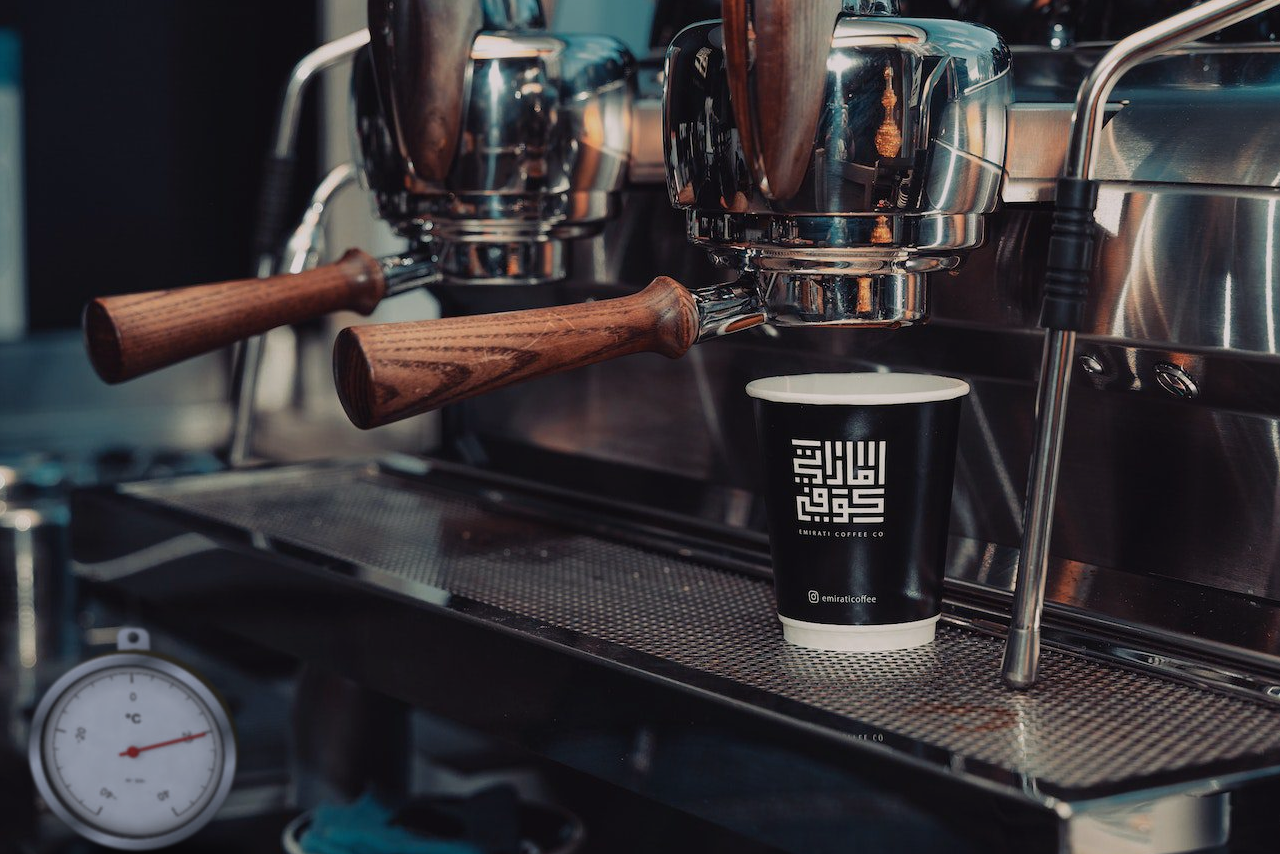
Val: 20
